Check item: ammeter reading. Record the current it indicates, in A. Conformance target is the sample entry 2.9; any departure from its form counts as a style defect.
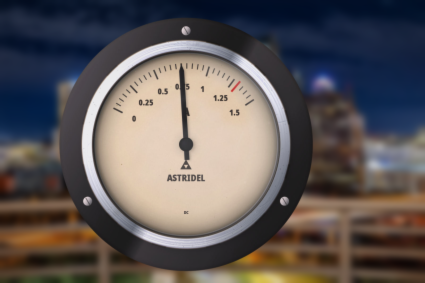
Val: 0.75
